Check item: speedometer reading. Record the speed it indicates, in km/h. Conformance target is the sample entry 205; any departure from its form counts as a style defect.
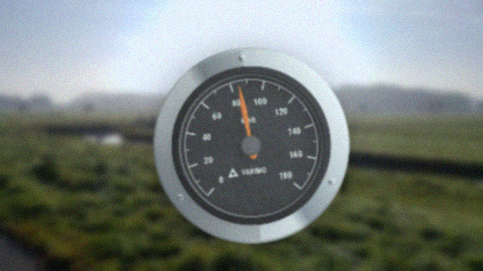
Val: 85
